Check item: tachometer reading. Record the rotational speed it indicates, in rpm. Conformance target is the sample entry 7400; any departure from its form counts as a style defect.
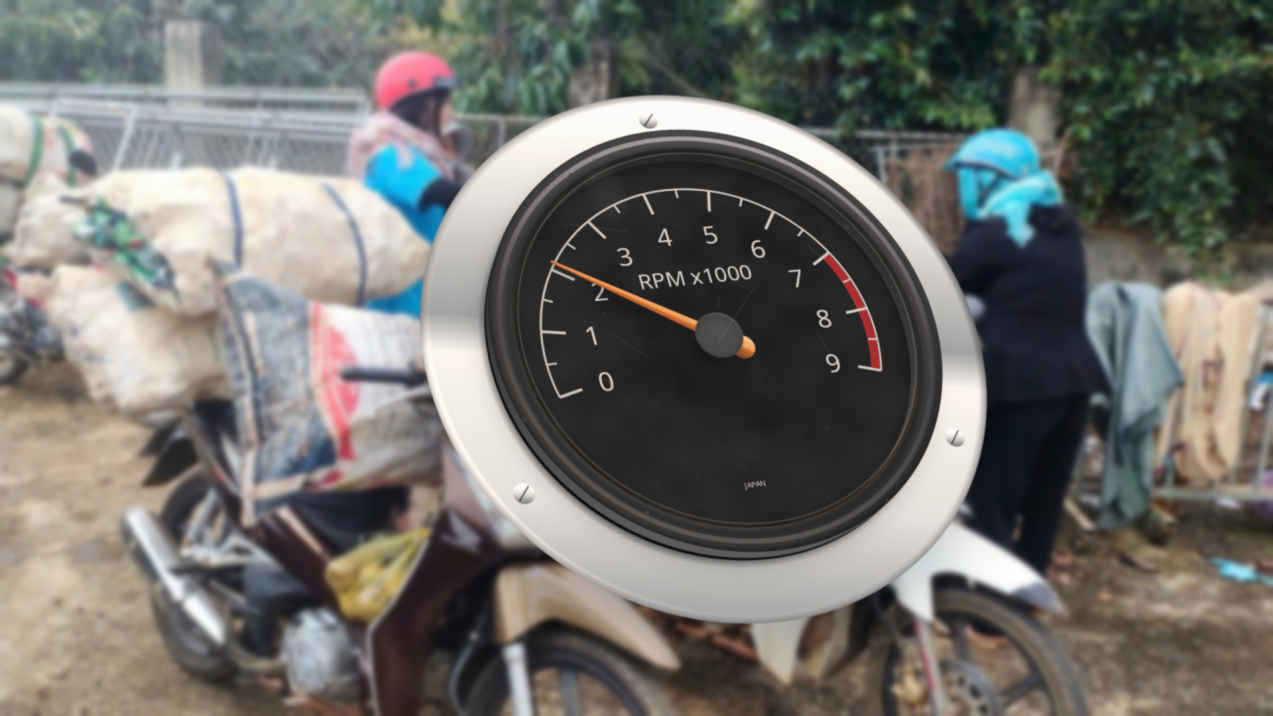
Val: 2000
